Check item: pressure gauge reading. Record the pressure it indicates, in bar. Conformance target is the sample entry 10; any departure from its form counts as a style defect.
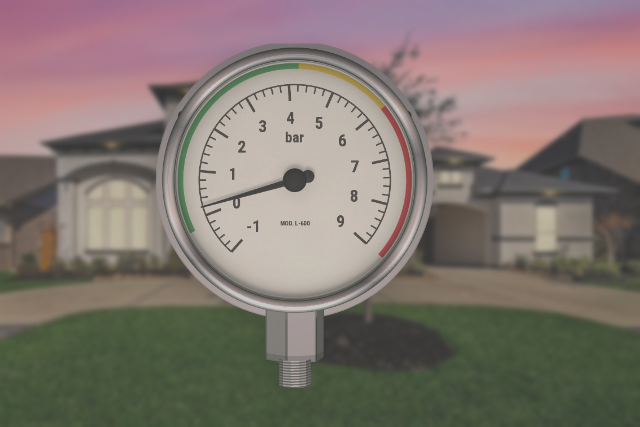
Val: 0.2
